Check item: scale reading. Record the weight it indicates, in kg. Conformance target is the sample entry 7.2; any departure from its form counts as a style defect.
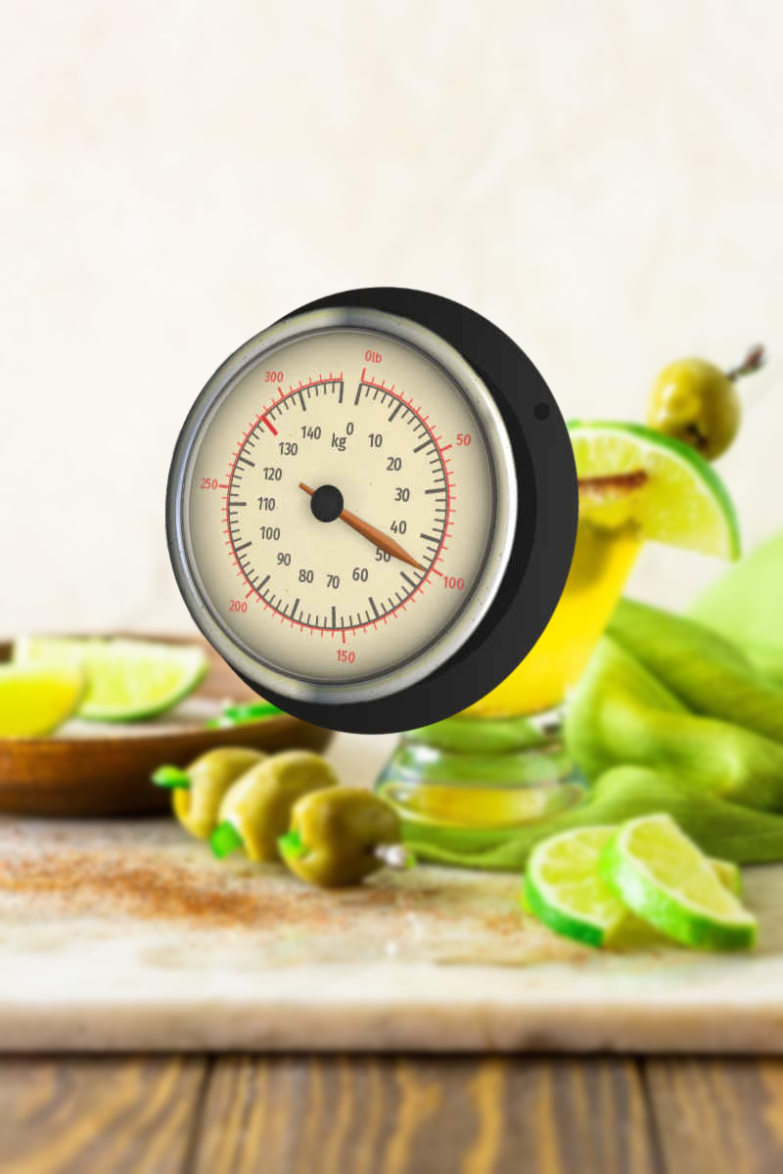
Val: 46
